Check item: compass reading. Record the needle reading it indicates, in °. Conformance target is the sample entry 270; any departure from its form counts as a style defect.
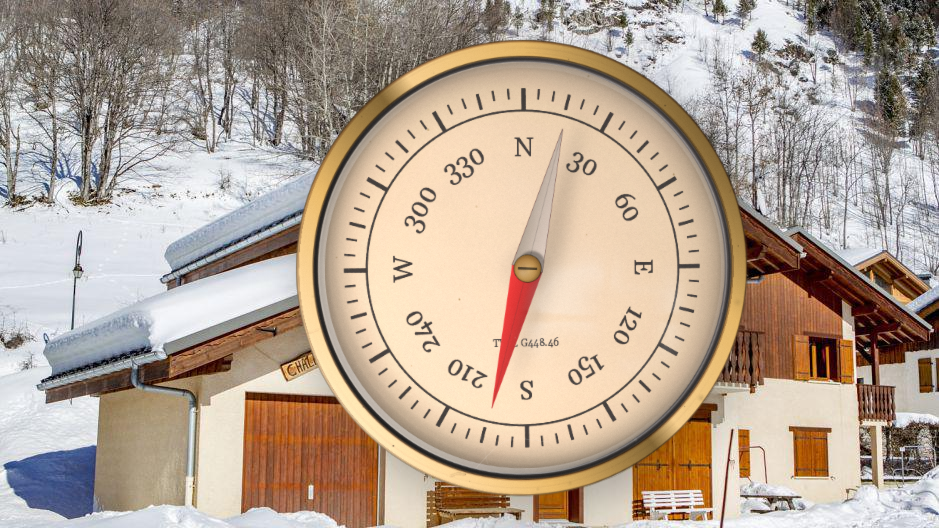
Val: 195
